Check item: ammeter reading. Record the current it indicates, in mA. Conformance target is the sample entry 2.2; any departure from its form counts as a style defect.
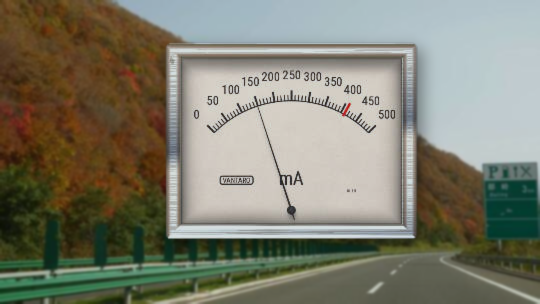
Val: 150
